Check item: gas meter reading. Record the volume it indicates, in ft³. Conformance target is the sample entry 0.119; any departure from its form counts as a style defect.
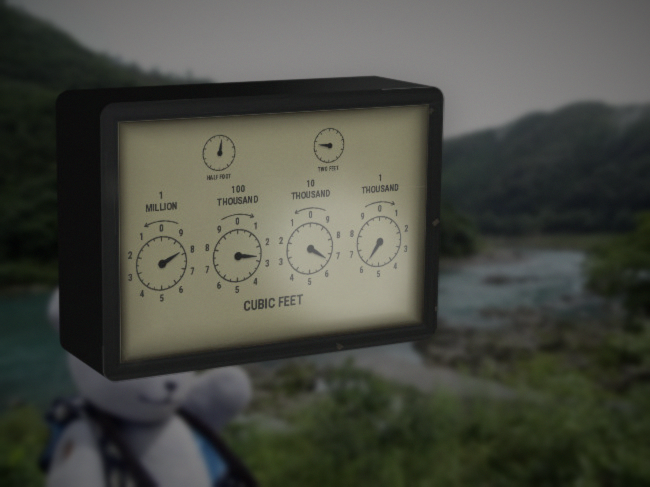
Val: 826600
